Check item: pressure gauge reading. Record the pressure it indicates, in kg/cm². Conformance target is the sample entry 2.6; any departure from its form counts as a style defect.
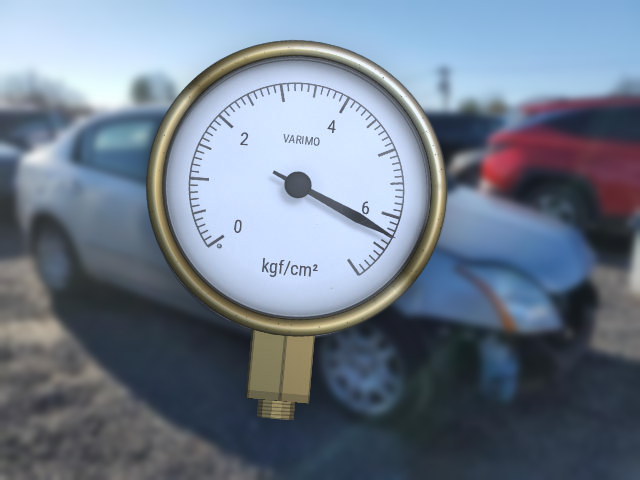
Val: 6.3
